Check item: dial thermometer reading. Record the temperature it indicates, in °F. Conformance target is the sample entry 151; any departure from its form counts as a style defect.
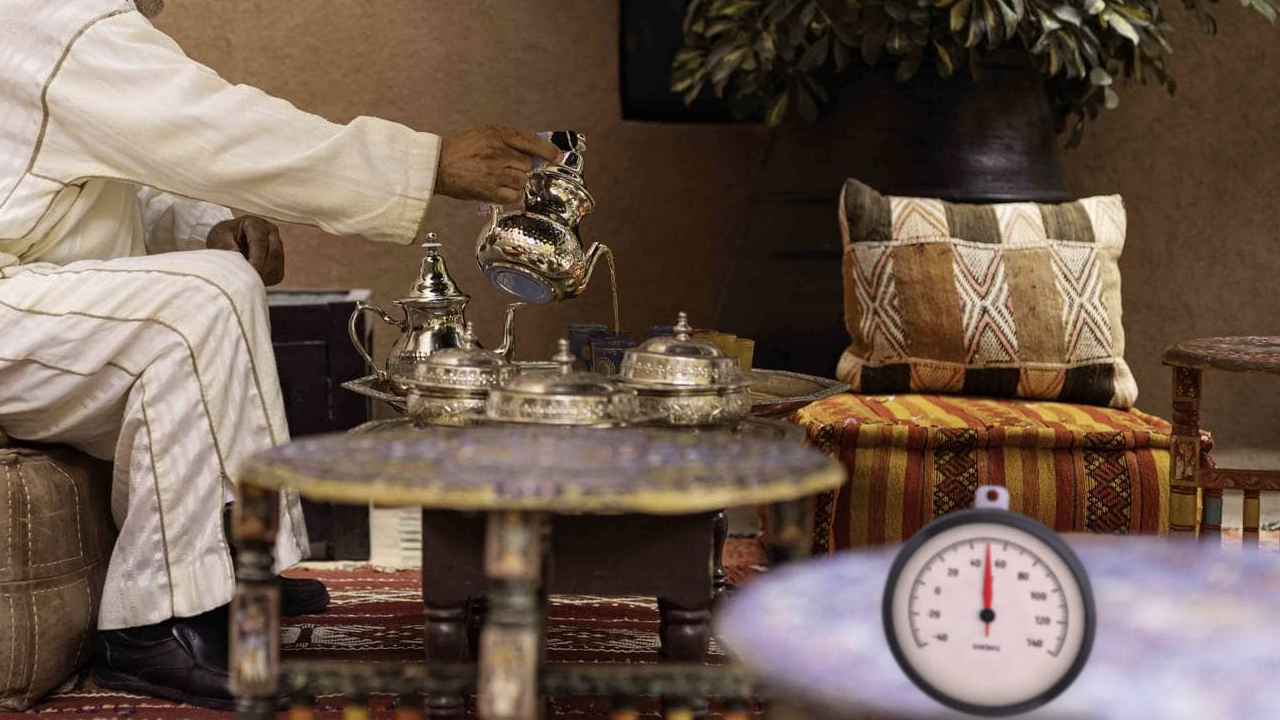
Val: 50
